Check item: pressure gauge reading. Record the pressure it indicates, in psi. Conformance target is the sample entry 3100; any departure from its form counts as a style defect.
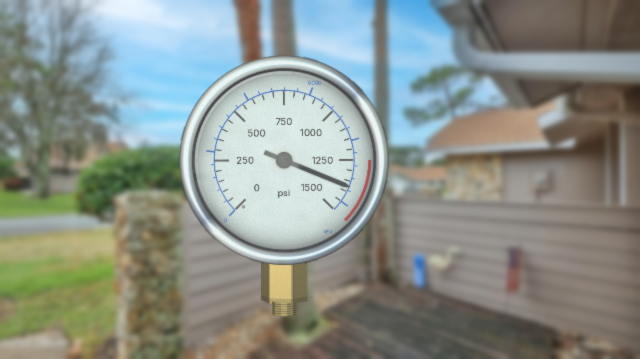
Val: 1375
